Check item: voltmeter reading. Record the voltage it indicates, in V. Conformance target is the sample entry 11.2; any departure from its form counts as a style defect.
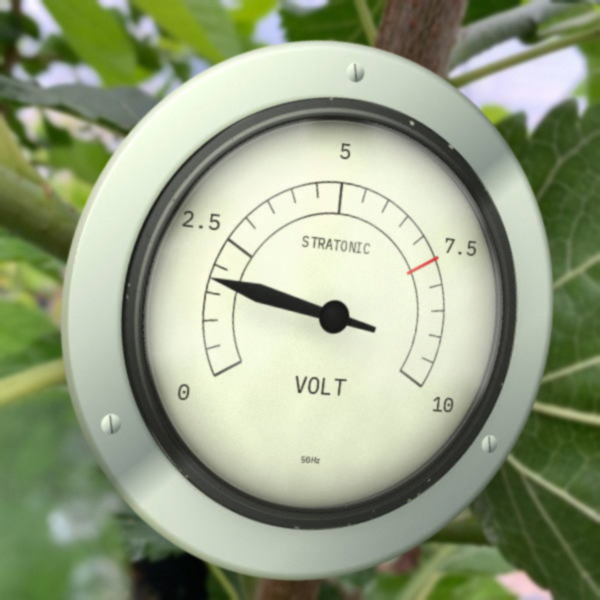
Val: 1.75
